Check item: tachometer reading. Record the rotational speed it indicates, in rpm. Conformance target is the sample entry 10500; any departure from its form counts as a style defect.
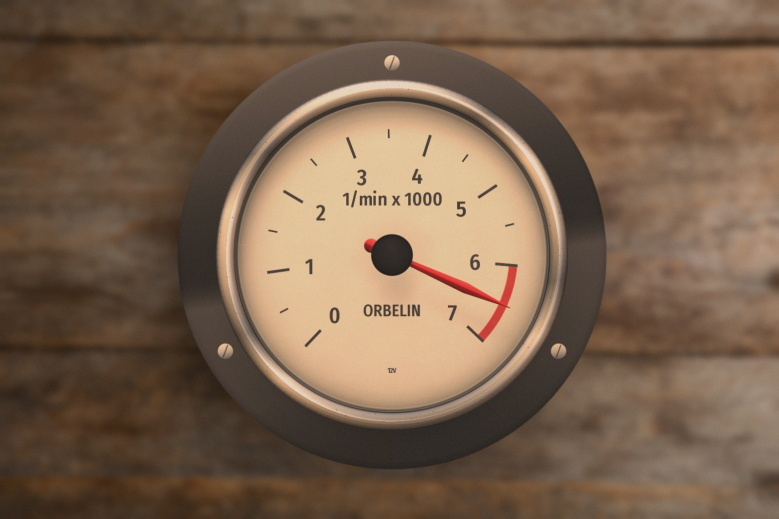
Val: 6500
